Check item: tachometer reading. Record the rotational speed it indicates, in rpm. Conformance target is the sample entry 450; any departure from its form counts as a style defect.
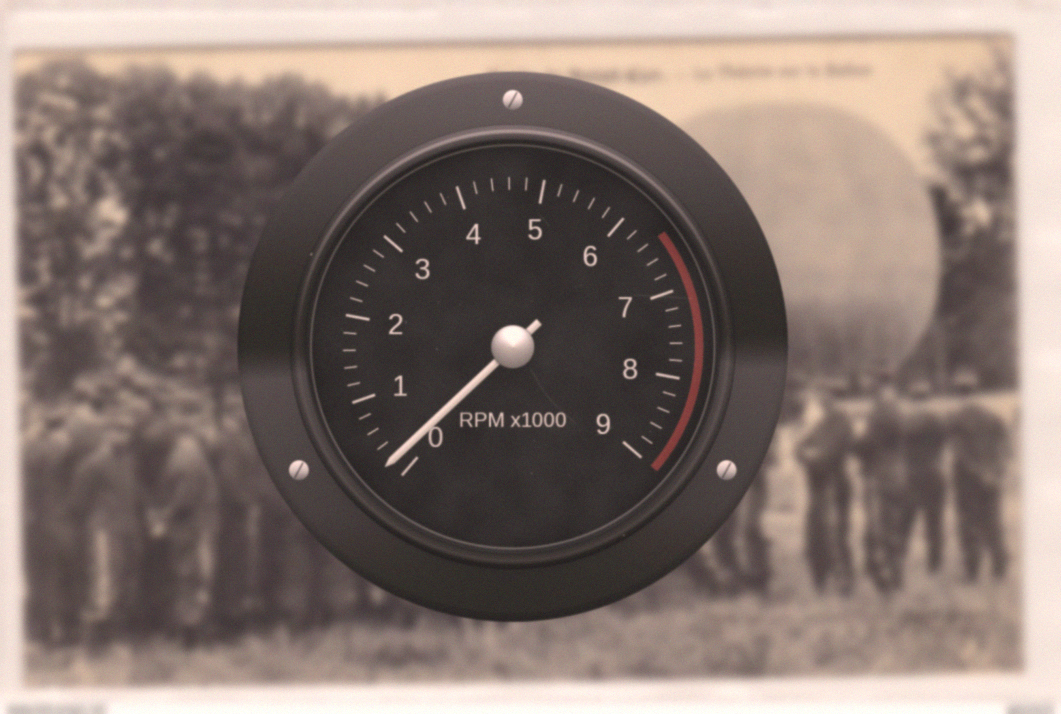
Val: 200
